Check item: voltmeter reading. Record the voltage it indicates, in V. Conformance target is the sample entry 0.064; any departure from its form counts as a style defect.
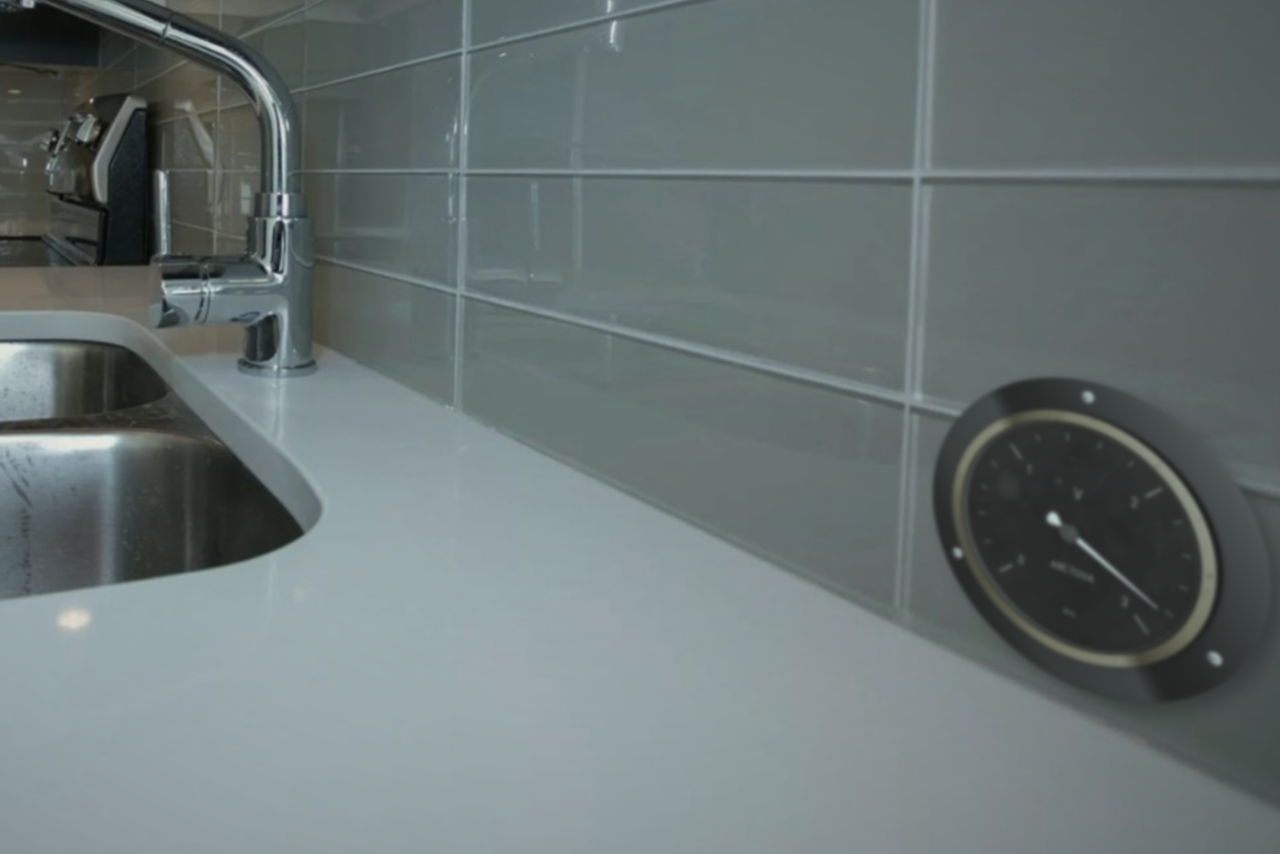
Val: 2.8
